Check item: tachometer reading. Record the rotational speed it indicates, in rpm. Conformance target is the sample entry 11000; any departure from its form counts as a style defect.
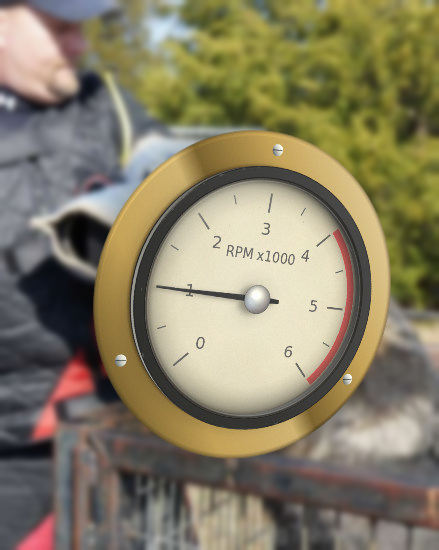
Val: 1000
